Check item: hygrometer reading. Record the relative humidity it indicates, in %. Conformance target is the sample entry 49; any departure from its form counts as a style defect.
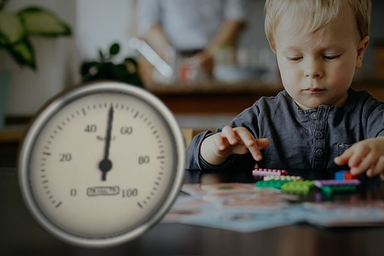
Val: 50
